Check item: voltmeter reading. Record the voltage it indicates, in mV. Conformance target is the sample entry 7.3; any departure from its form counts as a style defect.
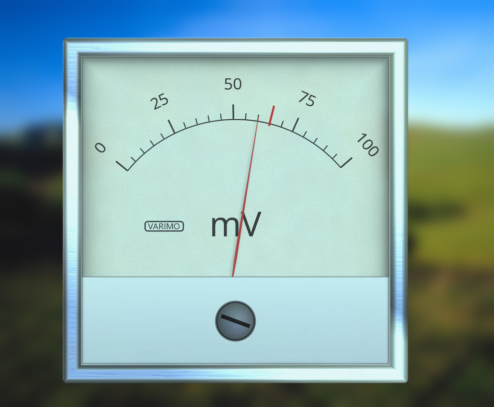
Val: 60
